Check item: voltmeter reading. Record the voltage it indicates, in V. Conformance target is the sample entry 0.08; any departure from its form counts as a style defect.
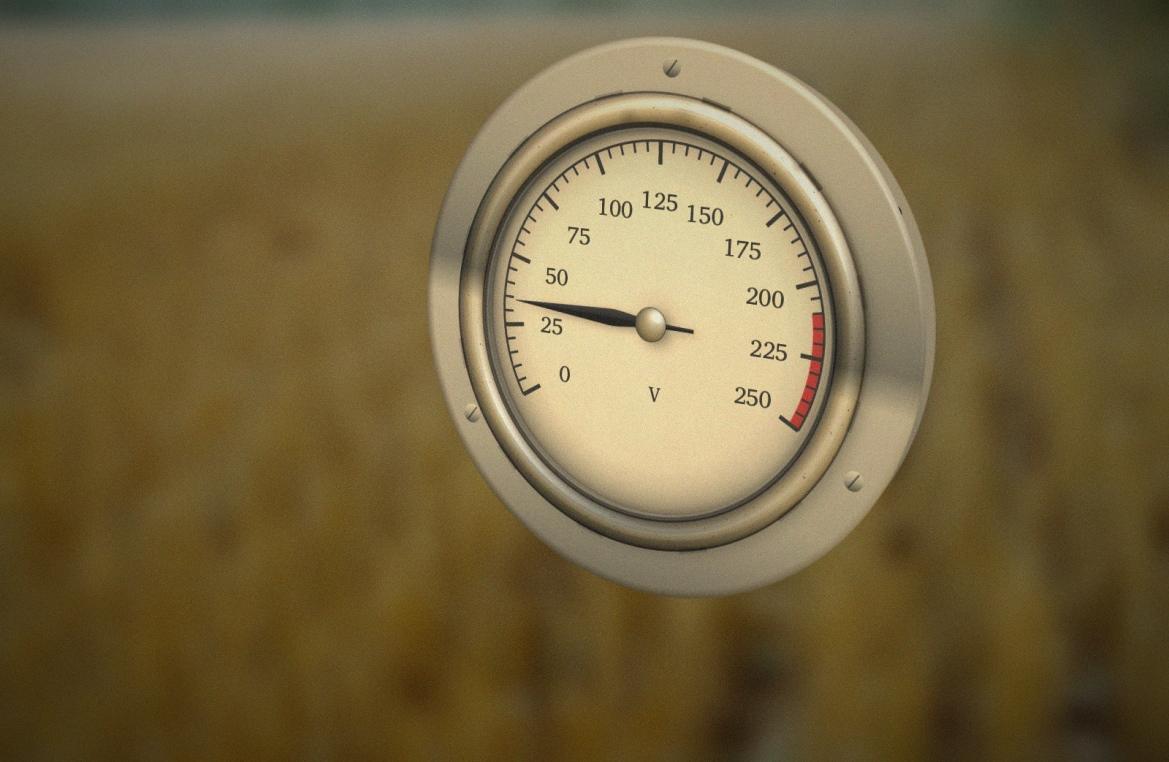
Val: 35
